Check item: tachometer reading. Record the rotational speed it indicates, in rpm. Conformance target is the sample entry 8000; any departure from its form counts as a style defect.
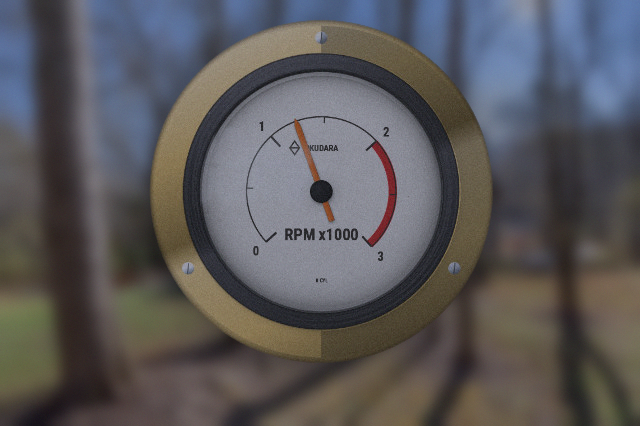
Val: 1250
